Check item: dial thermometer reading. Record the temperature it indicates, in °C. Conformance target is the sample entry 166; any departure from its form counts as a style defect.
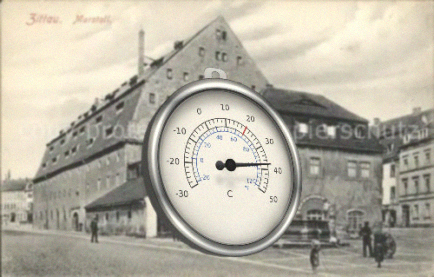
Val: 38
